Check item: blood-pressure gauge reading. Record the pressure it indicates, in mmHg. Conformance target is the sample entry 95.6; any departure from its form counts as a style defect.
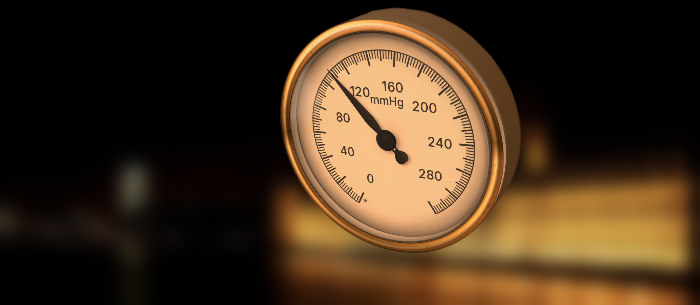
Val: 110
